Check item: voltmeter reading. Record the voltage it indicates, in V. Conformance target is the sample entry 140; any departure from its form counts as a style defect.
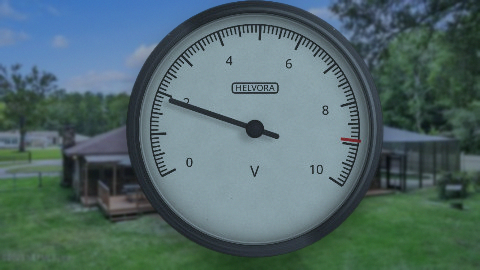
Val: 1.9
